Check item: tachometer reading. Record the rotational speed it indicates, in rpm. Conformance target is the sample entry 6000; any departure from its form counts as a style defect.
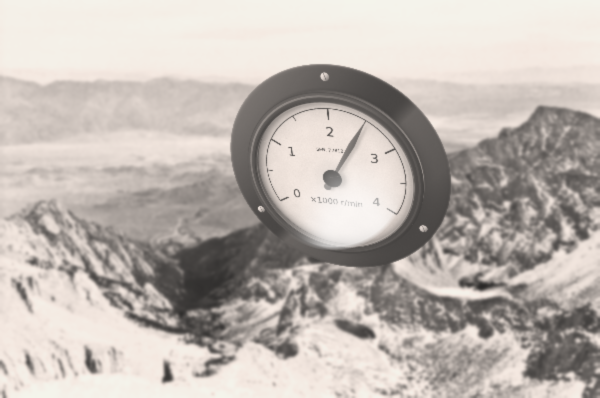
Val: 2500
